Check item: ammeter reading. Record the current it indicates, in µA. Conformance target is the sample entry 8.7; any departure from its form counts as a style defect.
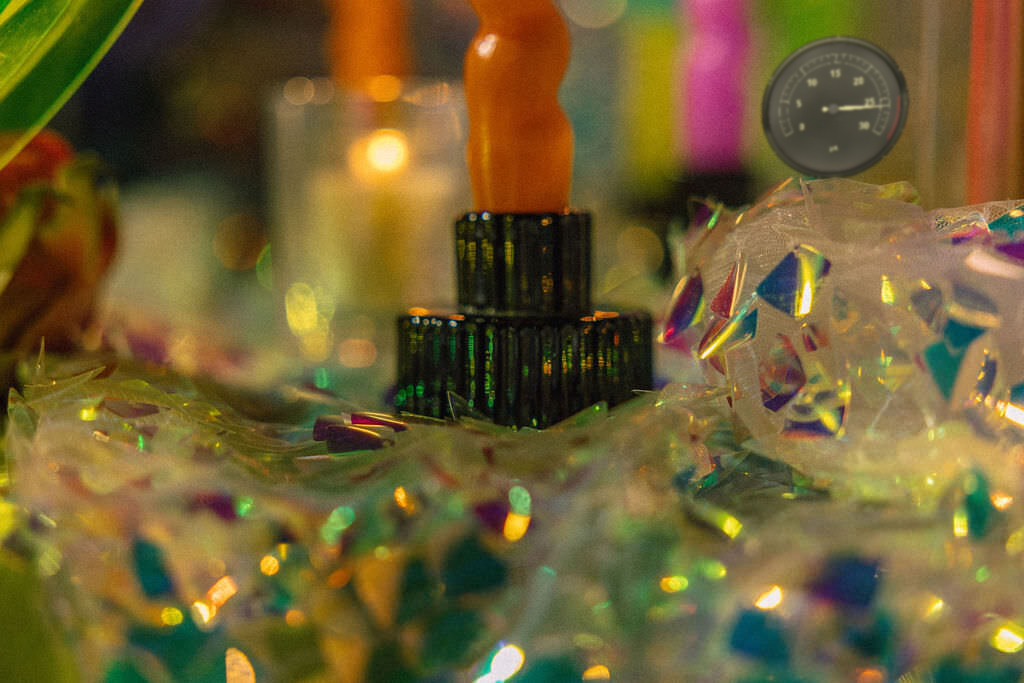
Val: 26
